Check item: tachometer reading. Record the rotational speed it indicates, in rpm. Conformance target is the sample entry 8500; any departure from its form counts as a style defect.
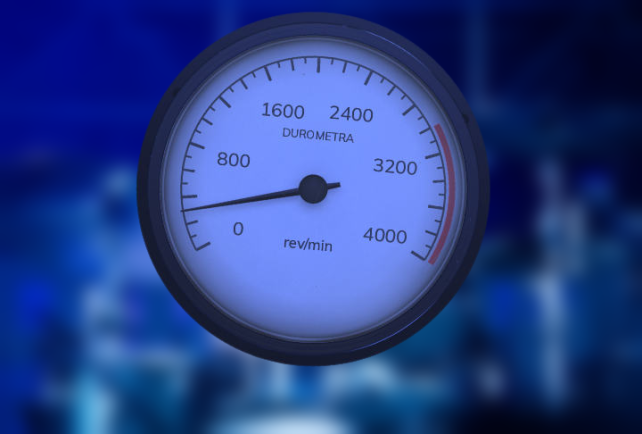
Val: 300
